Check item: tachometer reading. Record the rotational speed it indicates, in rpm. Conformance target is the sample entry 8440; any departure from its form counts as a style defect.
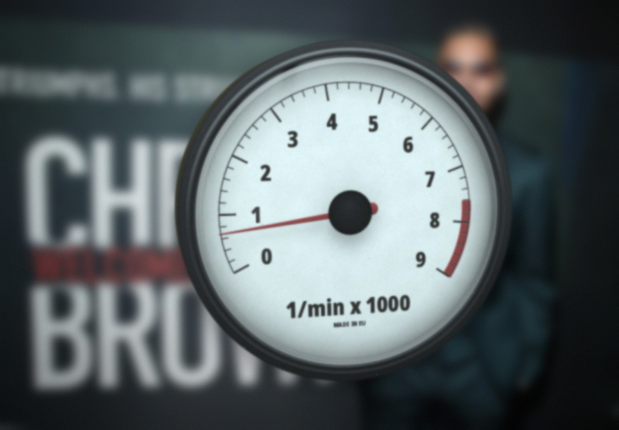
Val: 700
